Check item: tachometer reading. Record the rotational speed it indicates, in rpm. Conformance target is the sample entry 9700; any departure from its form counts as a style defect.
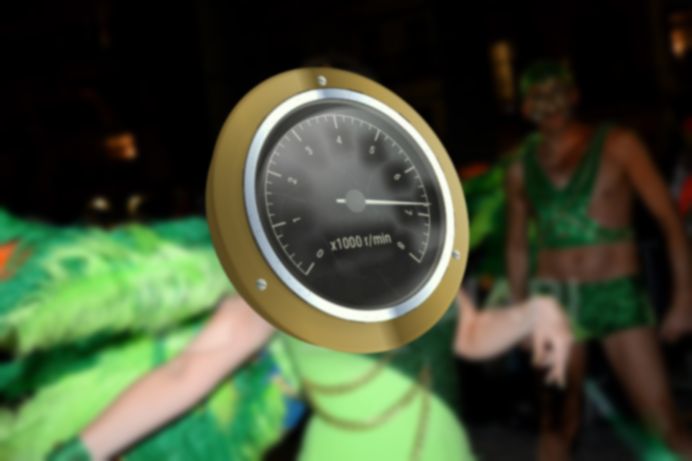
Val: 6800
